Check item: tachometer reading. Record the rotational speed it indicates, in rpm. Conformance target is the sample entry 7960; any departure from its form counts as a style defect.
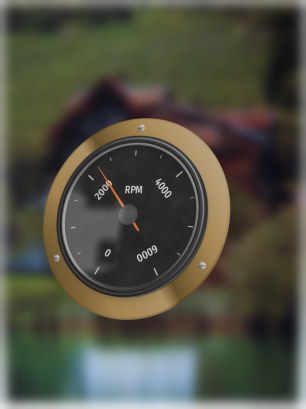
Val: 2250
